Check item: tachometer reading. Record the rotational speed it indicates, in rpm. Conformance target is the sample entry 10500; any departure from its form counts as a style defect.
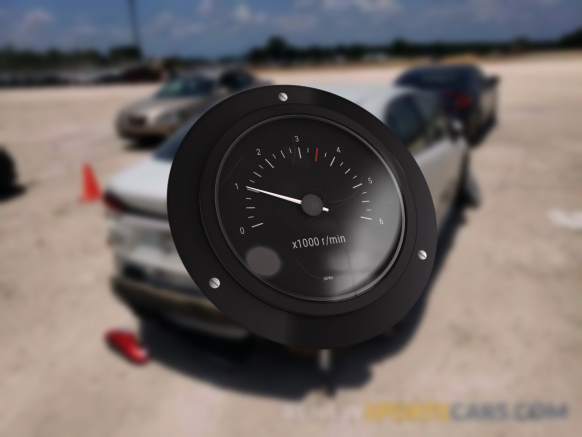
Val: 1000
